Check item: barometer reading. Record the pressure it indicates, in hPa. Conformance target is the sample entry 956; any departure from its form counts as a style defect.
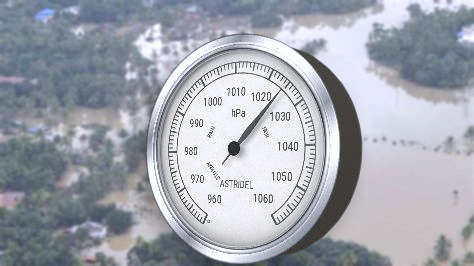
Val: 1025
